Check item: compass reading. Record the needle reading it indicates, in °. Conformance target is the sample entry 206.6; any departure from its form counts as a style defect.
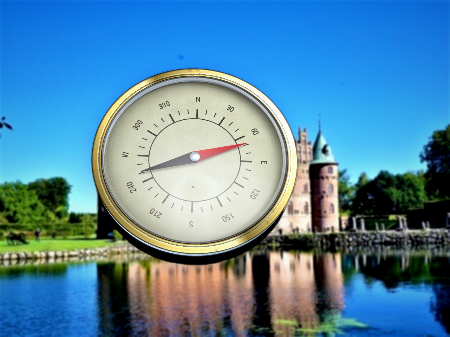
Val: 70
